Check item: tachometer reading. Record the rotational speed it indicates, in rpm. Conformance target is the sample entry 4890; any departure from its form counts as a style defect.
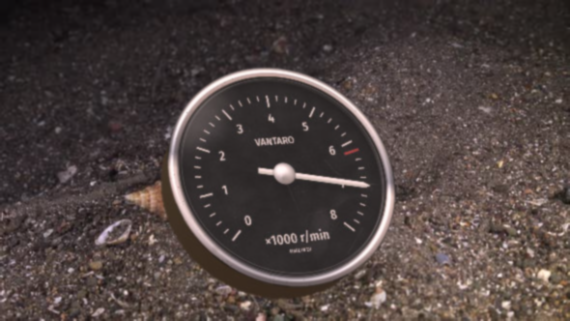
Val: 7000
